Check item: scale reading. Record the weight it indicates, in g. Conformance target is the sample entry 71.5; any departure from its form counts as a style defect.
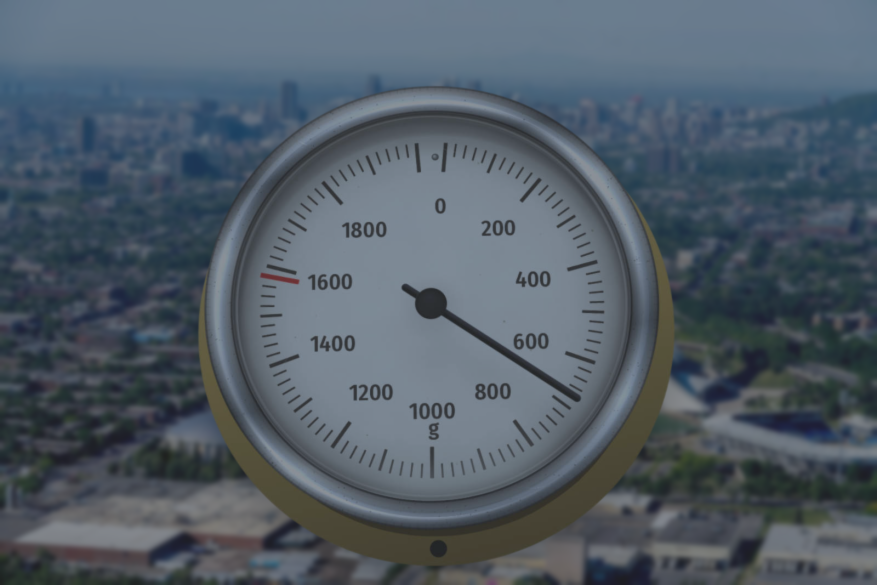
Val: 680
